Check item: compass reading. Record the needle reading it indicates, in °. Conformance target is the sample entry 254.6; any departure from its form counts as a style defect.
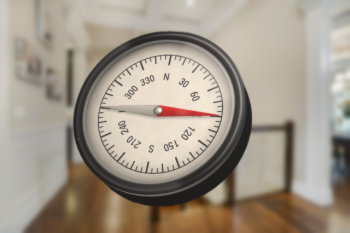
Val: 90
